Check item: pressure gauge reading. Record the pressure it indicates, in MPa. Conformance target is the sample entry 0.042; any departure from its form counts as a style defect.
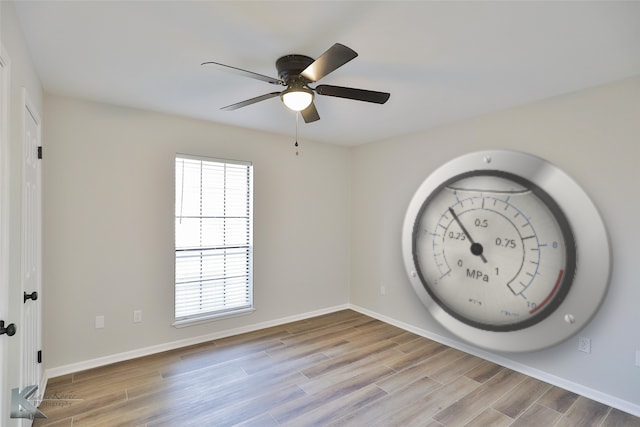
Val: 0.35
